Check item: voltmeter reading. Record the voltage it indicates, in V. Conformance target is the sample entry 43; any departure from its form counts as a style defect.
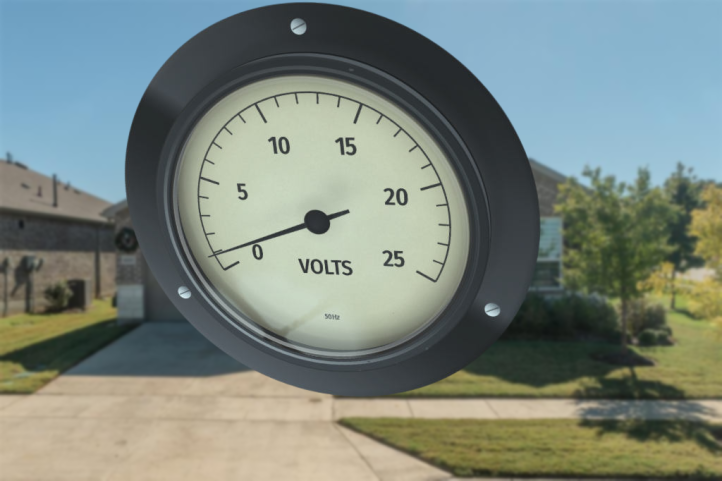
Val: 1
